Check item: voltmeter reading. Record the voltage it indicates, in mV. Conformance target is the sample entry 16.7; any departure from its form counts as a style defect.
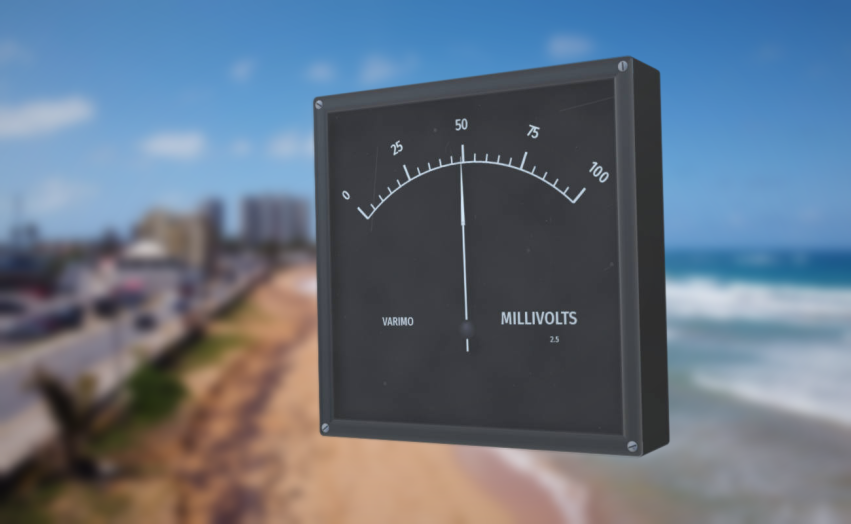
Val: 50
